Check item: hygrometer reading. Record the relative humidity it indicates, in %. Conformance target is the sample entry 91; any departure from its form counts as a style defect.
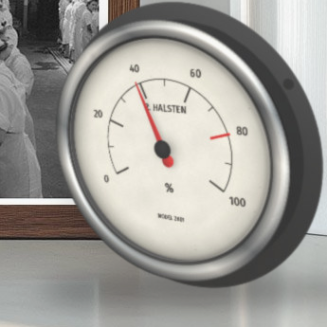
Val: 40
